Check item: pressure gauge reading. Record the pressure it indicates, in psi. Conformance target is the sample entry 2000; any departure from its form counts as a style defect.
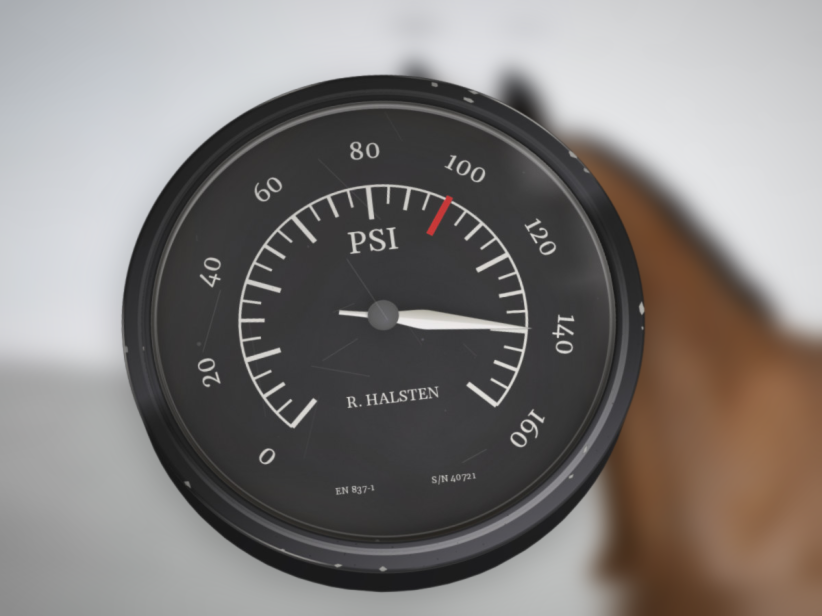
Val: 140
